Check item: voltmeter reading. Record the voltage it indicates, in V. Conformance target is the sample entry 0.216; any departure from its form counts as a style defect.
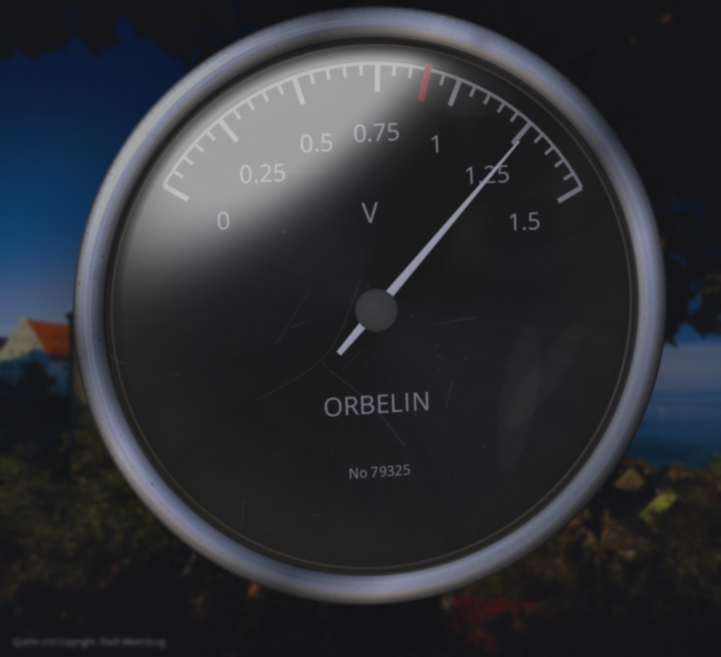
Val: 1.25
